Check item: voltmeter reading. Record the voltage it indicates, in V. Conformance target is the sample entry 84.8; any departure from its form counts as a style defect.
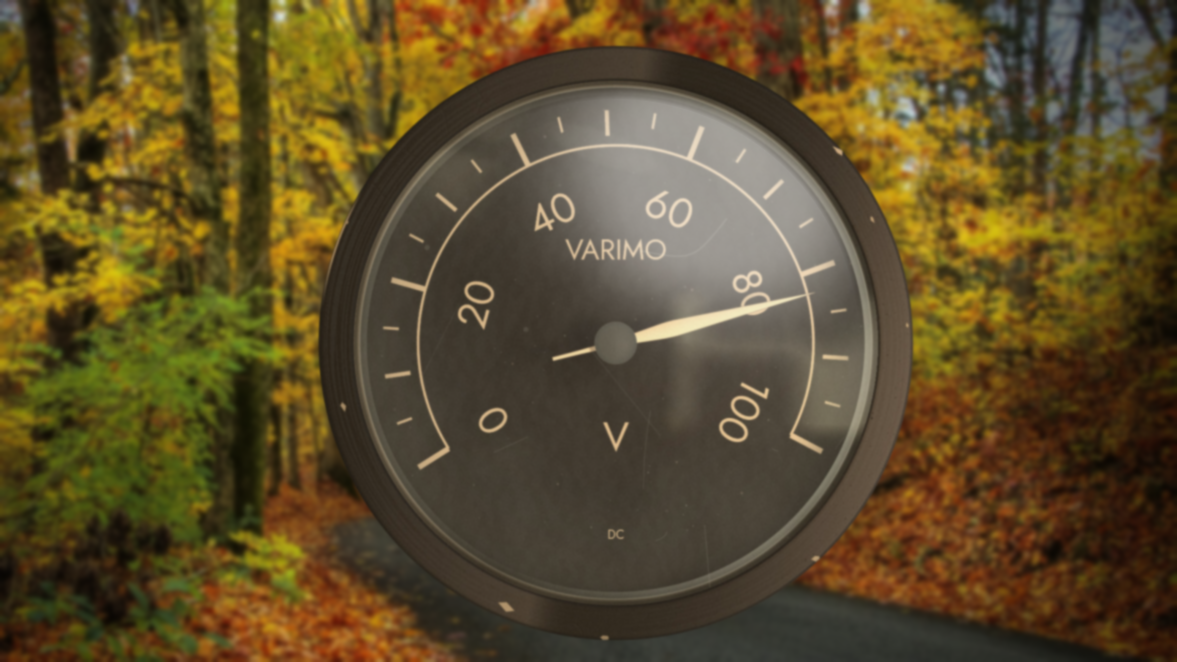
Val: 82.5
